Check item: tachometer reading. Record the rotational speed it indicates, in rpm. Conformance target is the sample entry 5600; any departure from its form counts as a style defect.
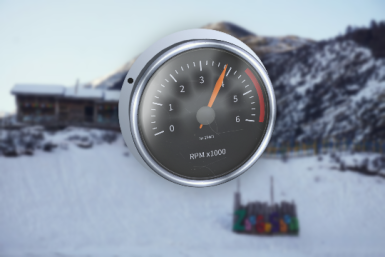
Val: 3800
